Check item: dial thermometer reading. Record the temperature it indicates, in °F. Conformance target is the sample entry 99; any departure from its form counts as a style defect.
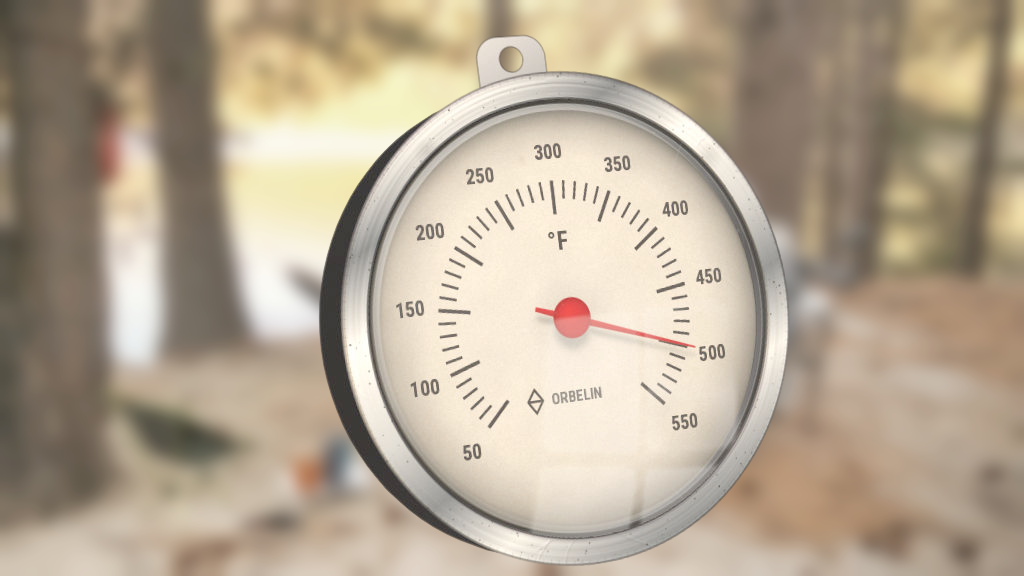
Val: 500
